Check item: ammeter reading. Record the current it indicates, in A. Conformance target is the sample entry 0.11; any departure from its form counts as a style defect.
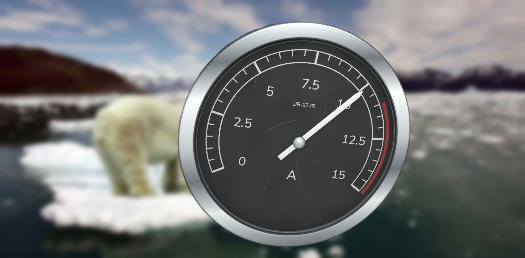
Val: 10
